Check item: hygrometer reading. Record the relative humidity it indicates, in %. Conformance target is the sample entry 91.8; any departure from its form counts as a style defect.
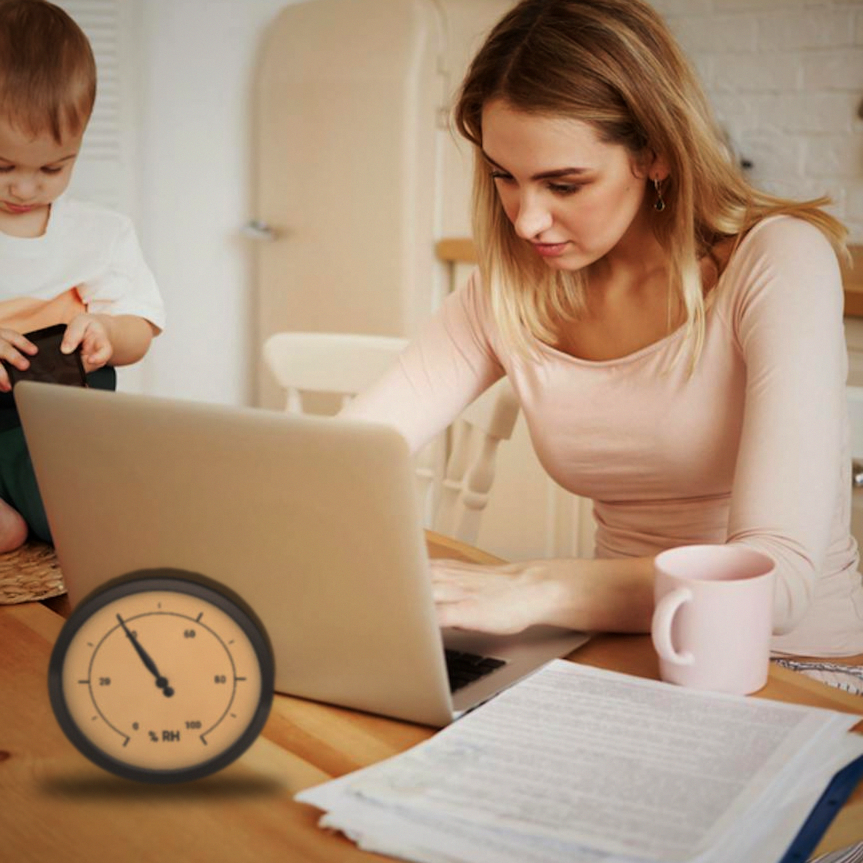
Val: 40
